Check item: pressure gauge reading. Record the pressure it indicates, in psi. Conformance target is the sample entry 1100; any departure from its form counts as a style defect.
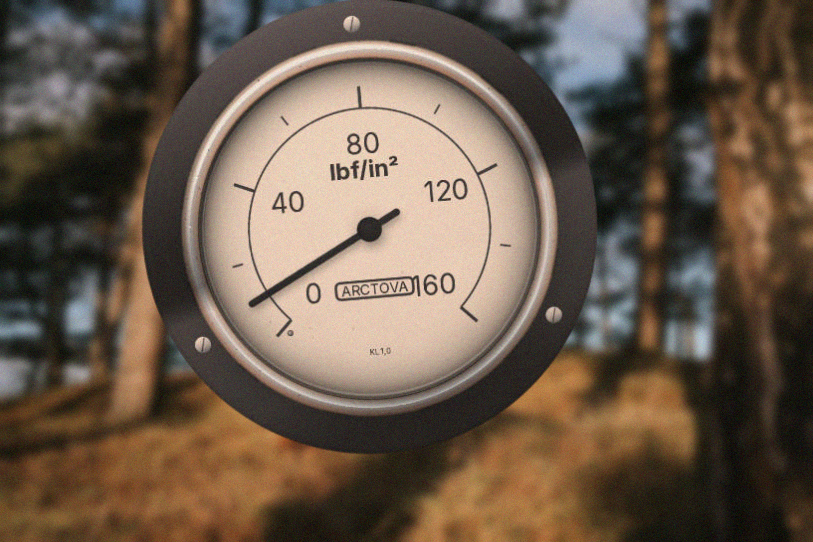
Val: 10
